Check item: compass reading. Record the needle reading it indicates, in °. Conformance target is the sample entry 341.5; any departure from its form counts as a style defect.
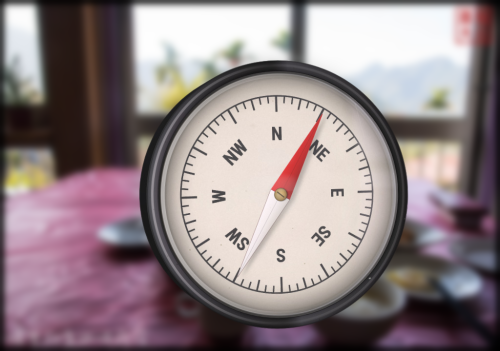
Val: 30
